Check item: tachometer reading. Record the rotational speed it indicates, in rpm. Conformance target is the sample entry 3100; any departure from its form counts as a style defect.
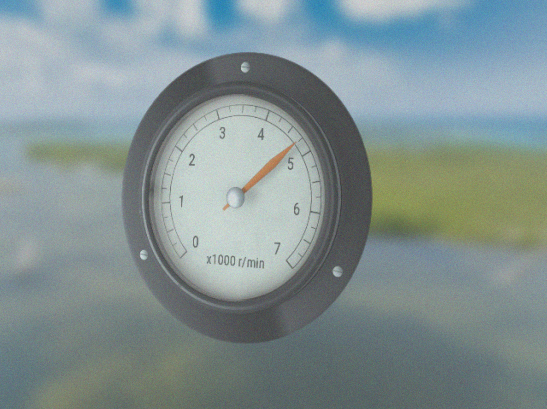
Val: 4750
